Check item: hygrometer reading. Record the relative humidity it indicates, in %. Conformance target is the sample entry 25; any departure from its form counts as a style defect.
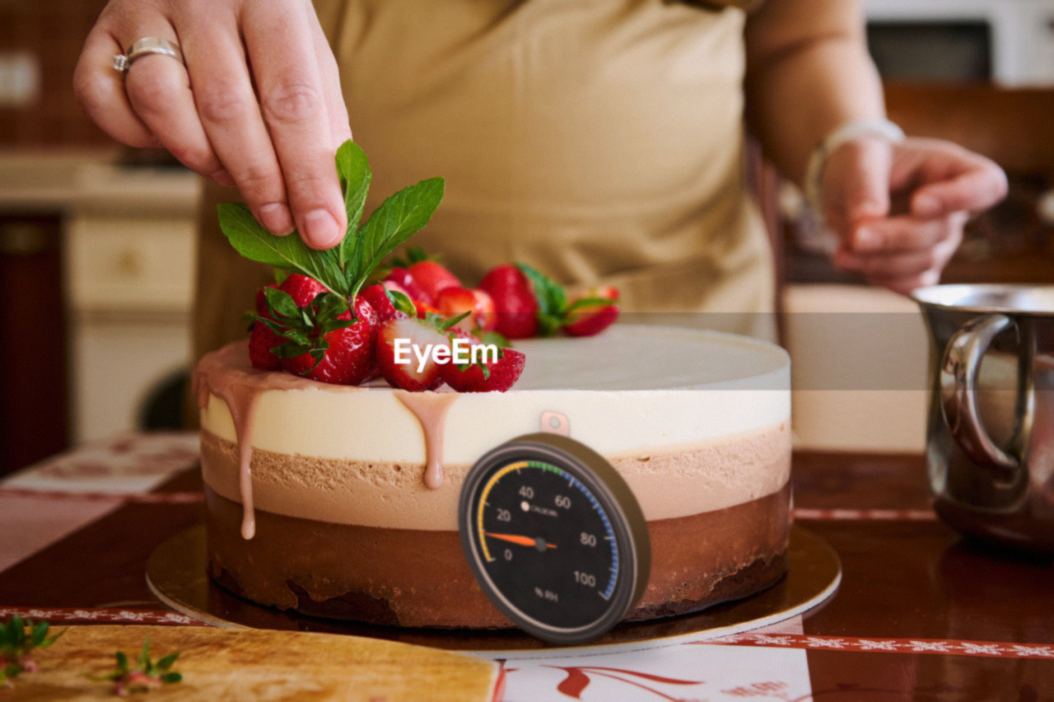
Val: 10
